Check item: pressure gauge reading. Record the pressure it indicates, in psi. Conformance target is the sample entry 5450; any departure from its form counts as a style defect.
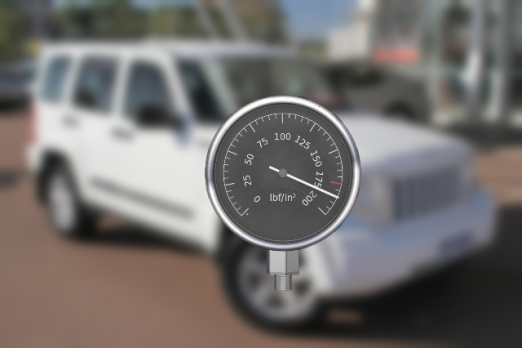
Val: 185
